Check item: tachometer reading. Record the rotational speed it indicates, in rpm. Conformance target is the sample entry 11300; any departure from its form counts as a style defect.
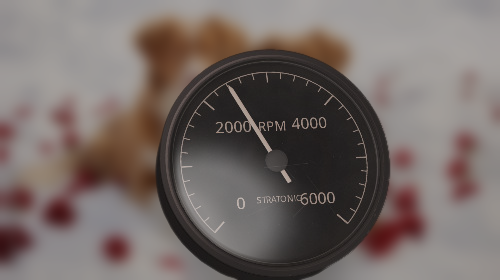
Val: 2400
